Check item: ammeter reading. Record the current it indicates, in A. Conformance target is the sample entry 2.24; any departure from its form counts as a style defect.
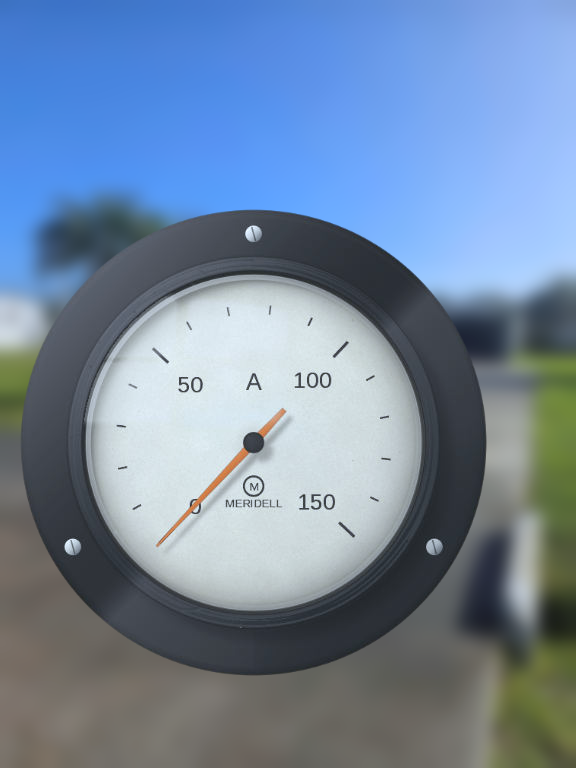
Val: 0
